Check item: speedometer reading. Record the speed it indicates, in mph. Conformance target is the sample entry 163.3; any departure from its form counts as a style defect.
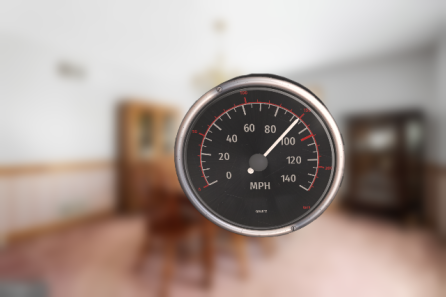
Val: 92.5
